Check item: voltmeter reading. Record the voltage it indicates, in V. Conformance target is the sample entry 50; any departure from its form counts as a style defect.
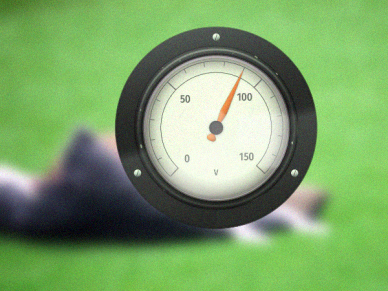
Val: 90
